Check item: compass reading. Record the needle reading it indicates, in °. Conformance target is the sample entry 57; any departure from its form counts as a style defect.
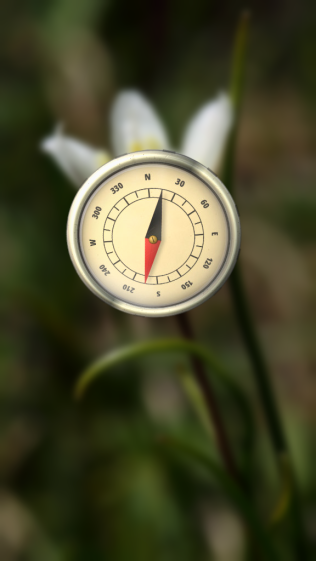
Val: 195
